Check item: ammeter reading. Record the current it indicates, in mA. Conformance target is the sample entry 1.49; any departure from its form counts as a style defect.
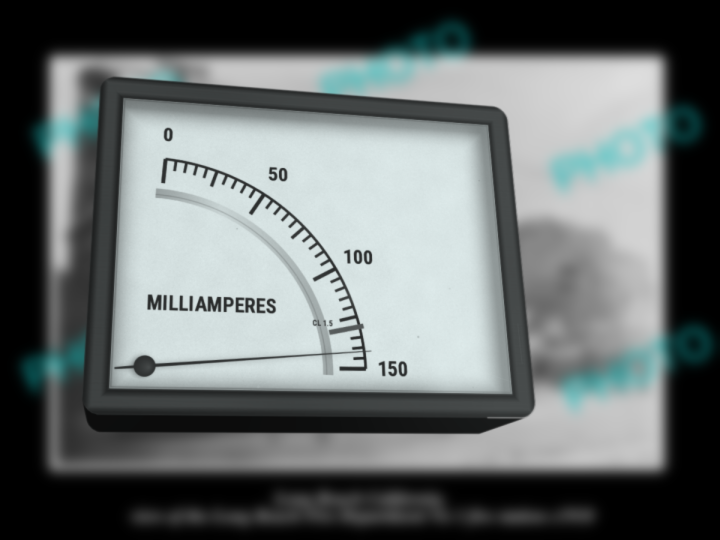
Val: 142.5
